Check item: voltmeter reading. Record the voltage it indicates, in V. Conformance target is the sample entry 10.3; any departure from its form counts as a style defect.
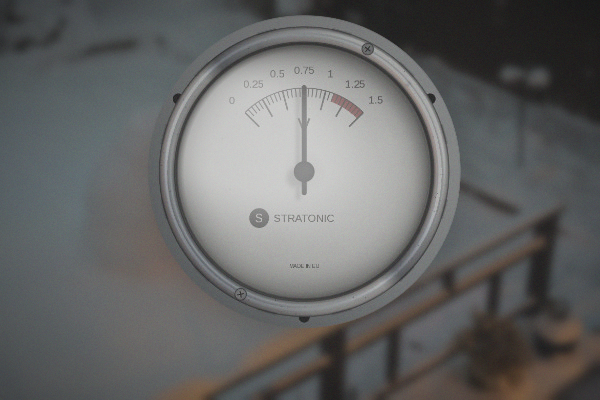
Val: 0.75
